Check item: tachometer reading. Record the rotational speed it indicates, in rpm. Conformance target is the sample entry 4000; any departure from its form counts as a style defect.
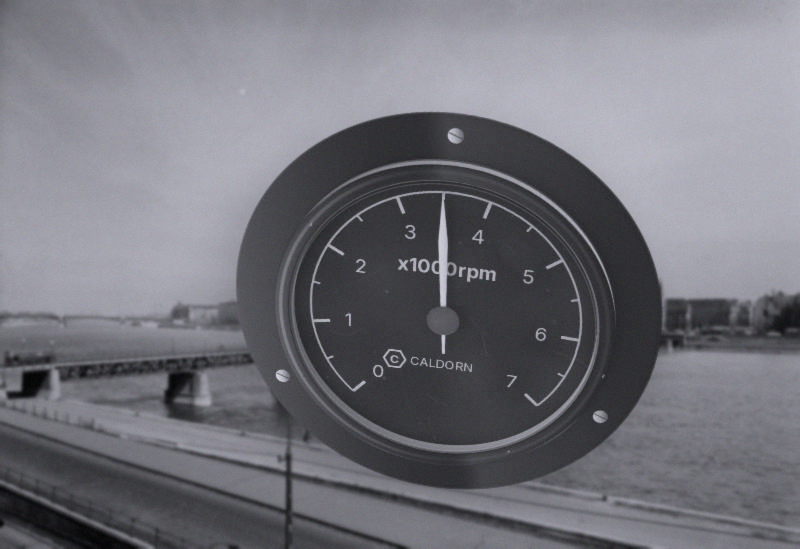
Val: 3500
